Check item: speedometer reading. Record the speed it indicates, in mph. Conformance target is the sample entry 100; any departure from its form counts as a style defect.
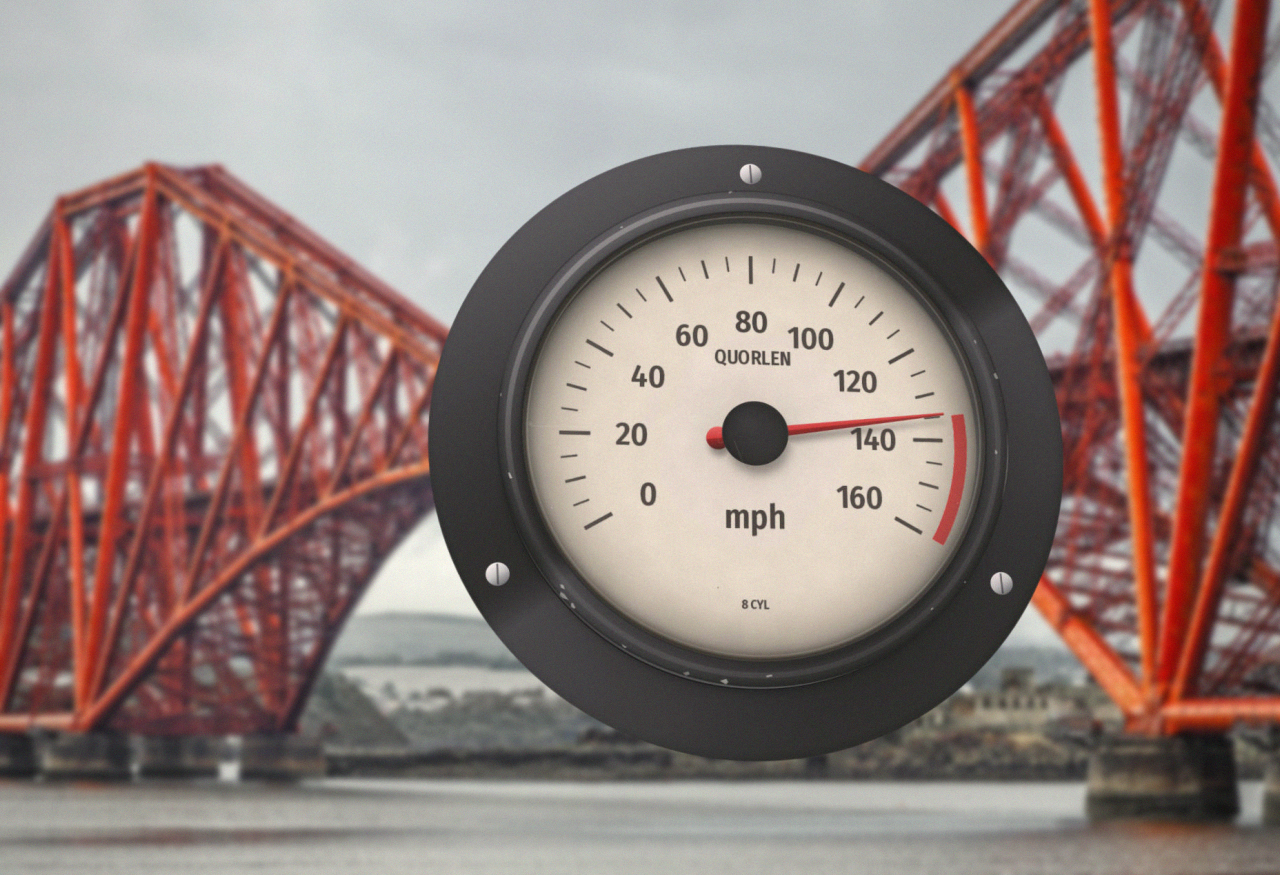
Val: 135
